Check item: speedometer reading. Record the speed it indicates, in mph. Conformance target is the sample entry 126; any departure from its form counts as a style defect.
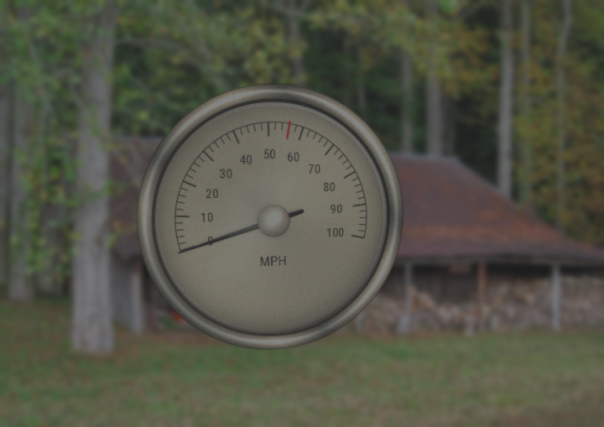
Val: 0
